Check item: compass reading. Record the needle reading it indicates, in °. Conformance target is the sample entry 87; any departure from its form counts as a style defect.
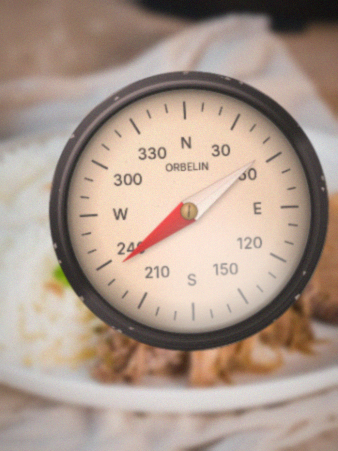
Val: 235
